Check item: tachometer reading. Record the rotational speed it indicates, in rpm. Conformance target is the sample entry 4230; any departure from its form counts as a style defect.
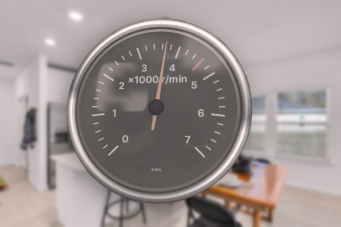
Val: 3700
